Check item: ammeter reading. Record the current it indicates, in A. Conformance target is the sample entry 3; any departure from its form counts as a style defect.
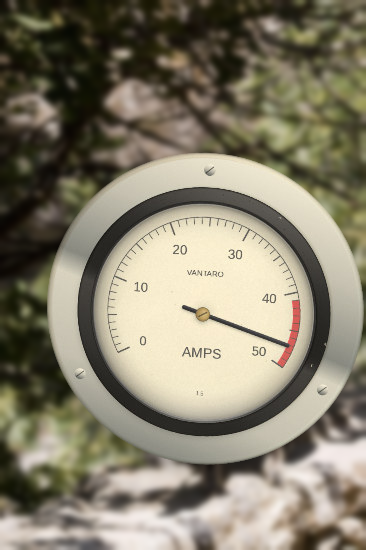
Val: 47
